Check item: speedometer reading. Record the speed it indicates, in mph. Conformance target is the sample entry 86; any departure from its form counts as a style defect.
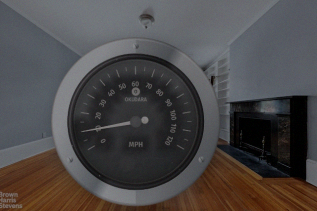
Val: 10
